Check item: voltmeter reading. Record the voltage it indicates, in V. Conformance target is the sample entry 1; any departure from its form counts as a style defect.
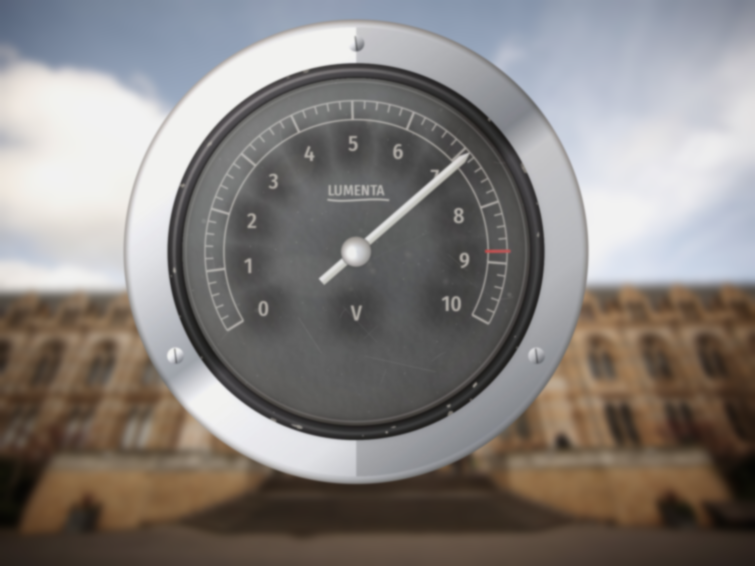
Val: 7.1
